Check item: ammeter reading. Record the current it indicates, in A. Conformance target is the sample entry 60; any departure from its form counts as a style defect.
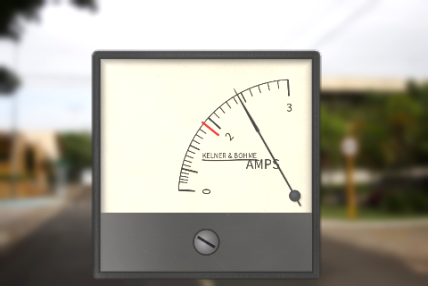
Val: 2.45
